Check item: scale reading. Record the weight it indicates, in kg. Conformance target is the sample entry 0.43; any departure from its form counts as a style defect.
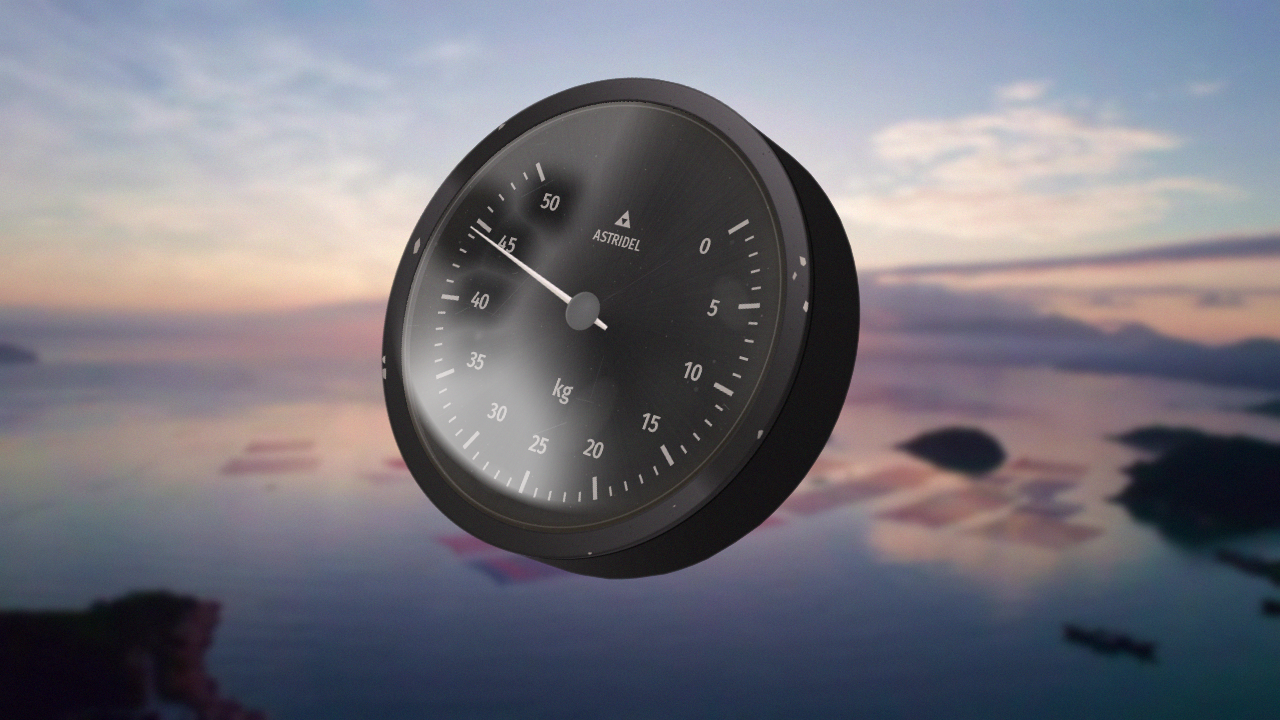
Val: 44.5
